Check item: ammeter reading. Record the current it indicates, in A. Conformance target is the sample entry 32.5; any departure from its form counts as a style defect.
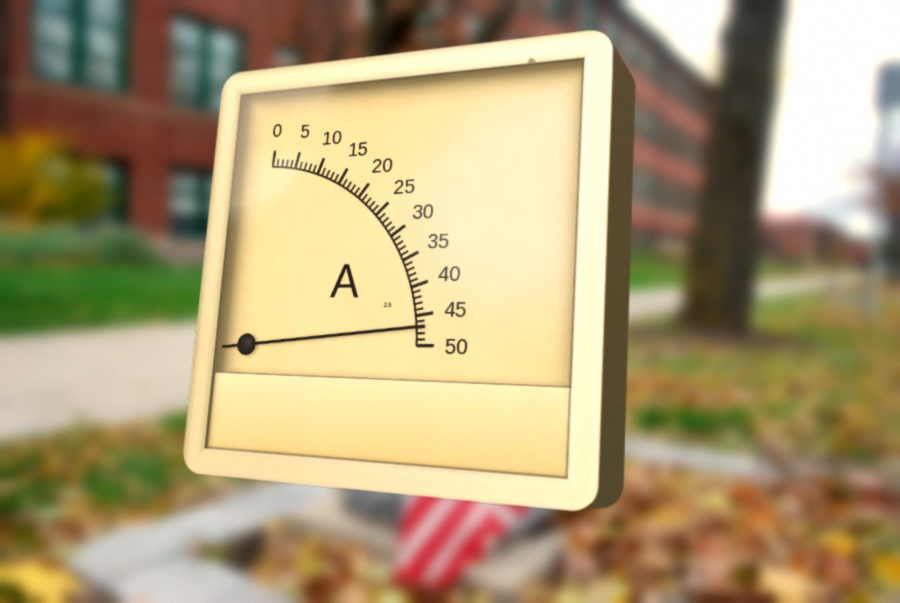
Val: 47
